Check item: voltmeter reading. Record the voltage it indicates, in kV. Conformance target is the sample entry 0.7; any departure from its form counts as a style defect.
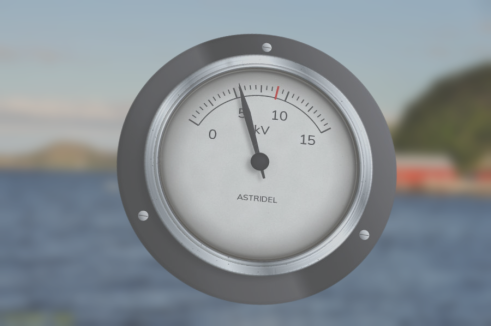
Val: 5.5
